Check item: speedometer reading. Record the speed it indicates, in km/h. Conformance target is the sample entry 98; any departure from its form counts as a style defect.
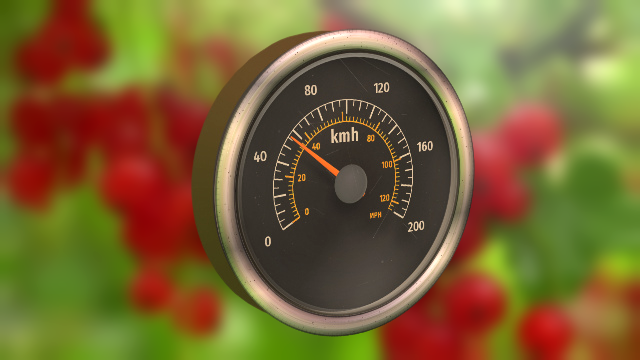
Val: 55
